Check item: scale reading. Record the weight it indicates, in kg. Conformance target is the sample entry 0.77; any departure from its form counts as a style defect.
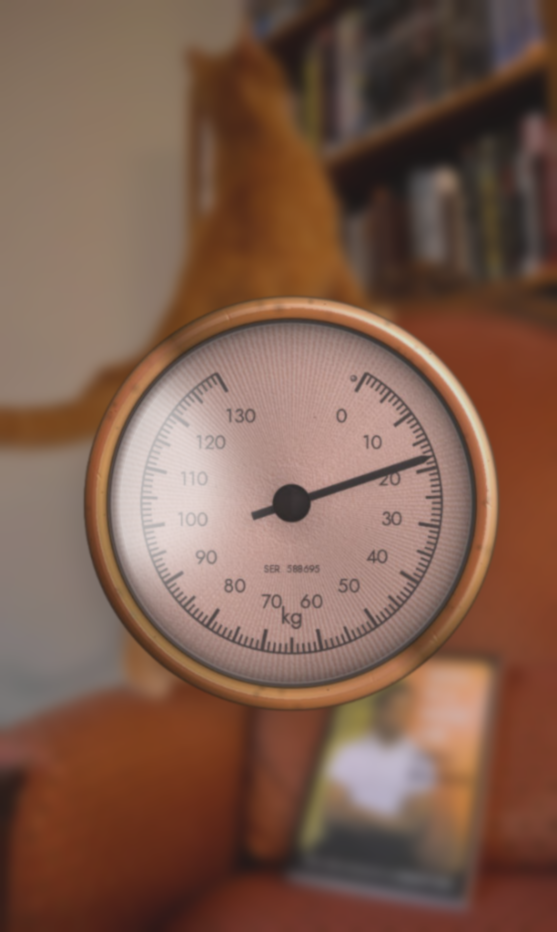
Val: 18
